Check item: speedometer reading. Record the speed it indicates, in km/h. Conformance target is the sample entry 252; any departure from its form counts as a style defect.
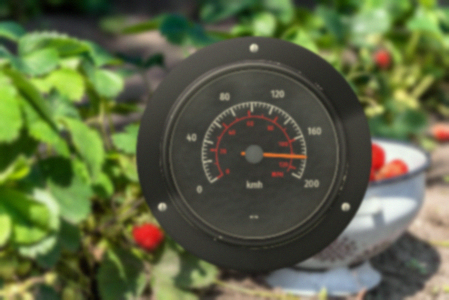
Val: 180
